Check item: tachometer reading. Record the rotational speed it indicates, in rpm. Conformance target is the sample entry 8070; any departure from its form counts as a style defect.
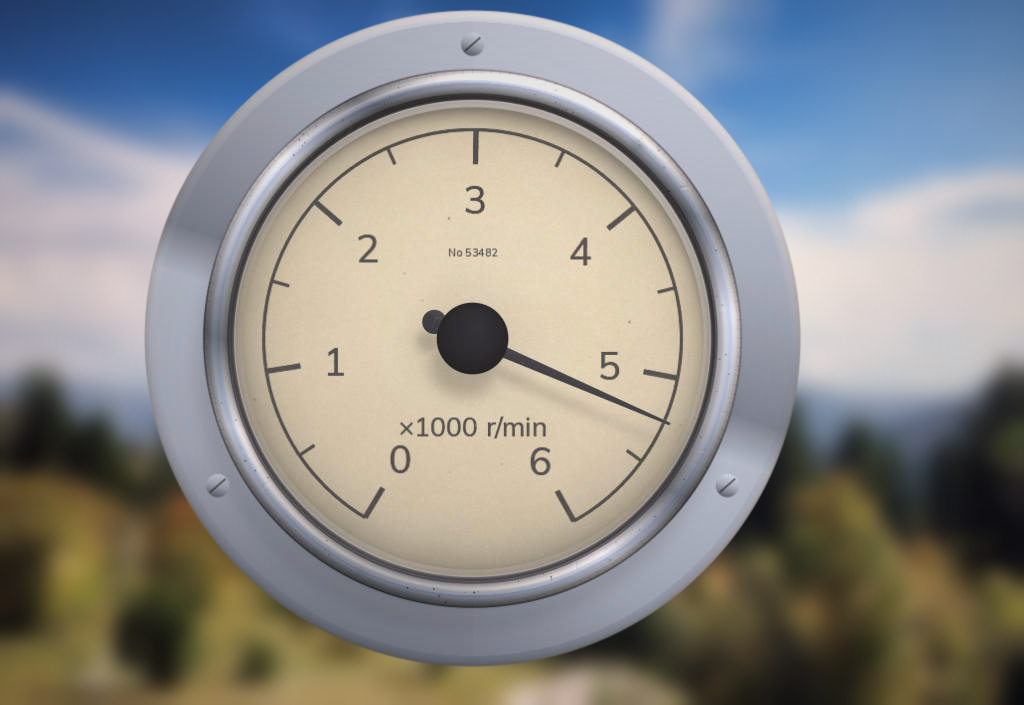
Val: 5250
